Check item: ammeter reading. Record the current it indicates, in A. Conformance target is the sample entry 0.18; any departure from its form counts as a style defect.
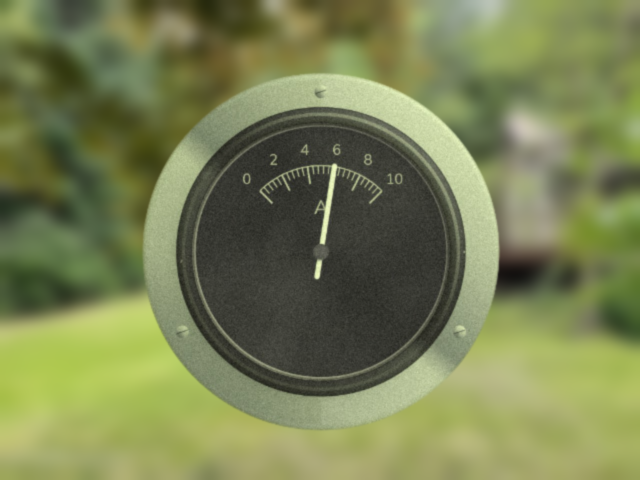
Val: 6
